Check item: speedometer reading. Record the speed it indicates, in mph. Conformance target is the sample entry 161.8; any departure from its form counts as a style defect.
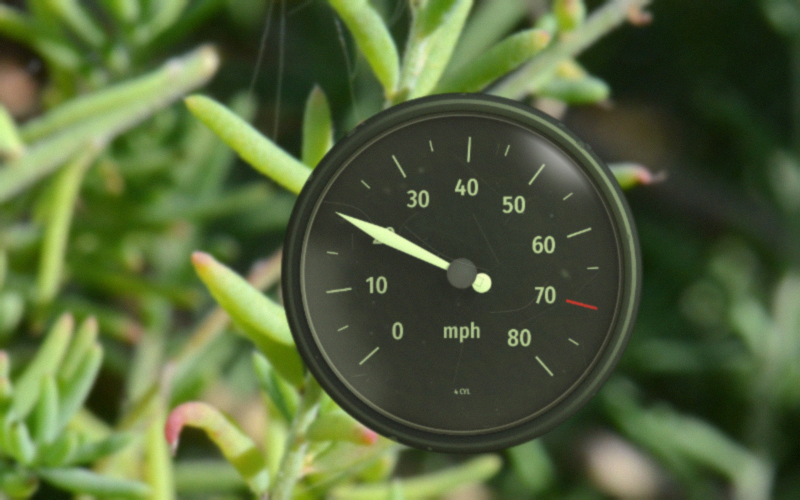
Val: 20
